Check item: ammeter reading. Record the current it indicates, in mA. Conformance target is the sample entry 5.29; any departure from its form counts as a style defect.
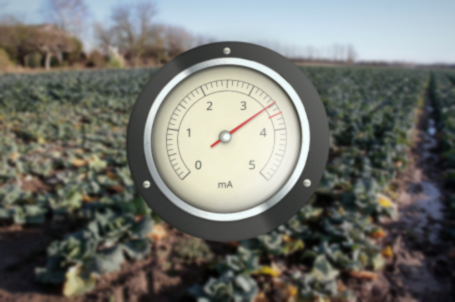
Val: 3.5
